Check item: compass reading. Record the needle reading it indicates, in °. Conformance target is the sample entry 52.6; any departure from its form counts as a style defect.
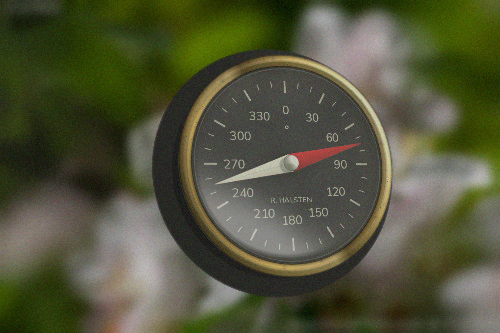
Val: 75
